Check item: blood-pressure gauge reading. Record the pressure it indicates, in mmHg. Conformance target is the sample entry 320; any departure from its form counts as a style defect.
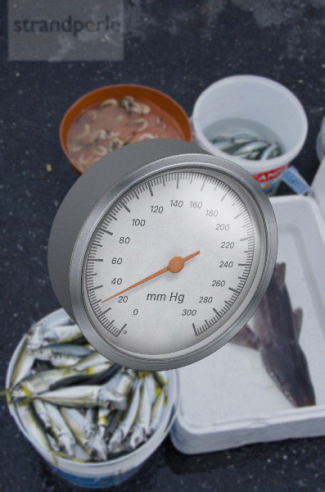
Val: 30
